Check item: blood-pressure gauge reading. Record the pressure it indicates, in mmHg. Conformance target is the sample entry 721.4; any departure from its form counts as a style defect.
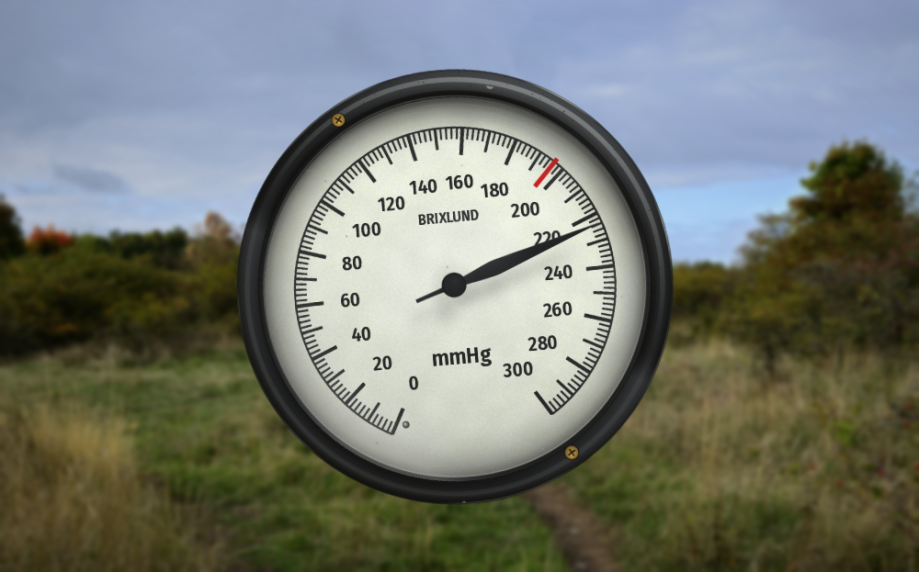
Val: 224
